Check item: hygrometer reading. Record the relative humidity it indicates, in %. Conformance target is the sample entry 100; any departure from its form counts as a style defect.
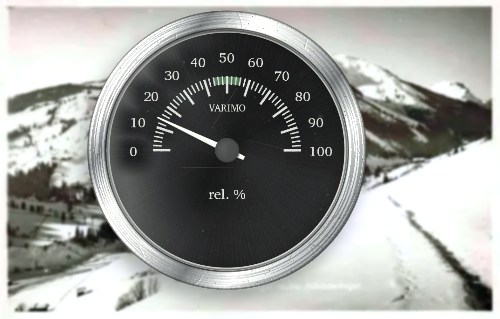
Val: 14
